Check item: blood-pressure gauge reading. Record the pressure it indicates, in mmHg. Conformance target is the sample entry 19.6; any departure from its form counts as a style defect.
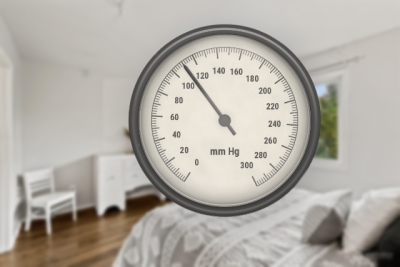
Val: 110
